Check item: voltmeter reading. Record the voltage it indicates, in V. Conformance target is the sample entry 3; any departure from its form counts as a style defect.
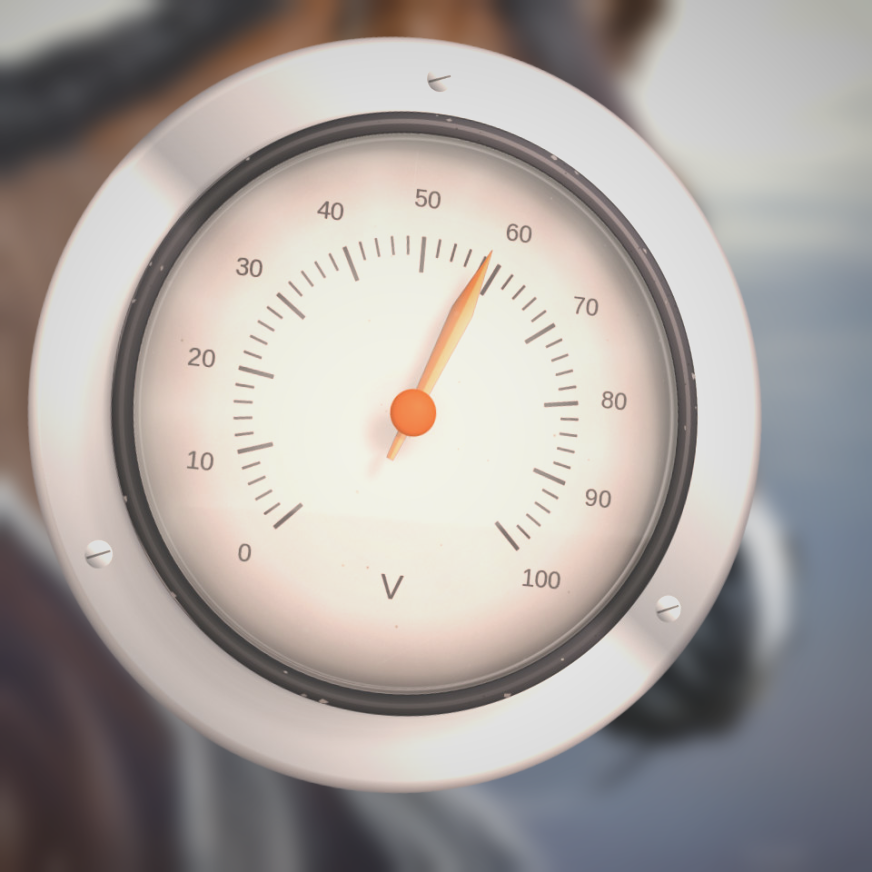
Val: 58
